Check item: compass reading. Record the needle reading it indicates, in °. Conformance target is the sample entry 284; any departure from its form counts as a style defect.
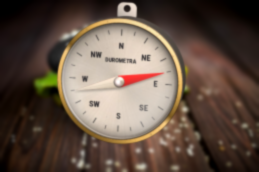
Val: 75
